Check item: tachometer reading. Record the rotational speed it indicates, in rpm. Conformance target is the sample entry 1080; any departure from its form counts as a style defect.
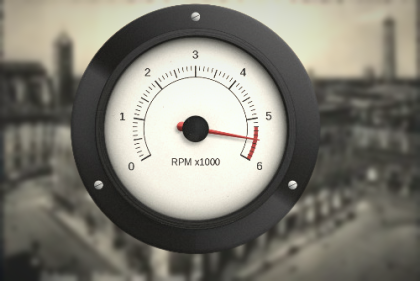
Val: 5500
